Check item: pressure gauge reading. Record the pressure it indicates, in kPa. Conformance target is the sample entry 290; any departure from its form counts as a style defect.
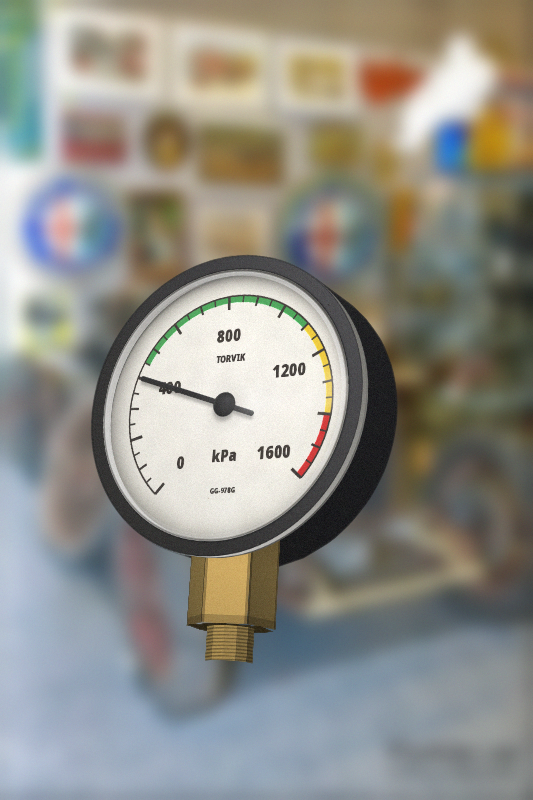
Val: 400
